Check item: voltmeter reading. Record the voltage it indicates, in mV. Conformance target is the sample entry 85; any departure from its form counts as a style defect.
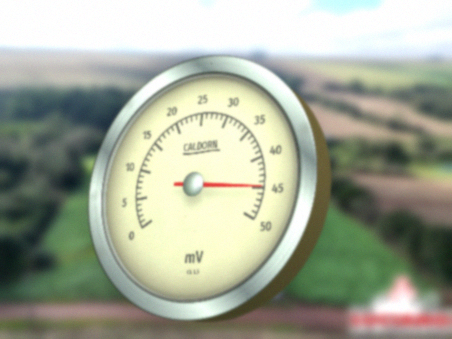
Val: 45
